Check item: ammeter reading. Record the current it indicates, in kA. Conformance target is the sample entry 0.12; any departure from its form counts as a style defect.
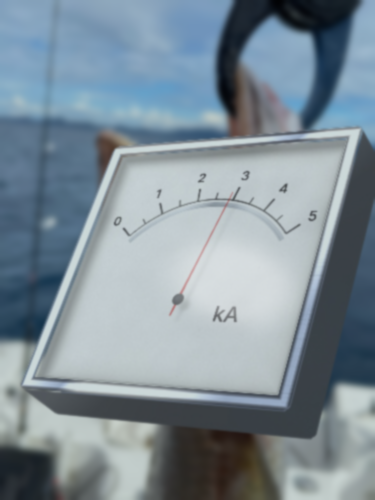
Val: 3
